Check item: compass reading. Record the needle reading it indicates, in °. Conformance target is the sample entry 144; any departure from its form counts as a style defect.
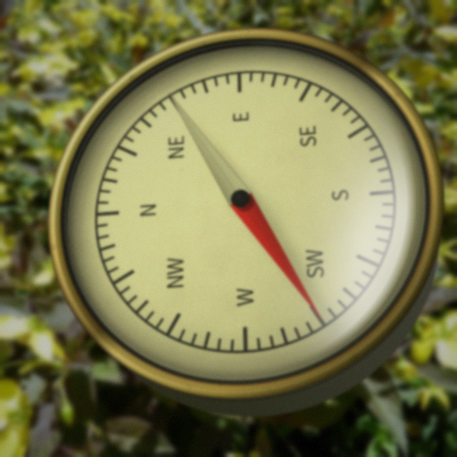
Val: 240
